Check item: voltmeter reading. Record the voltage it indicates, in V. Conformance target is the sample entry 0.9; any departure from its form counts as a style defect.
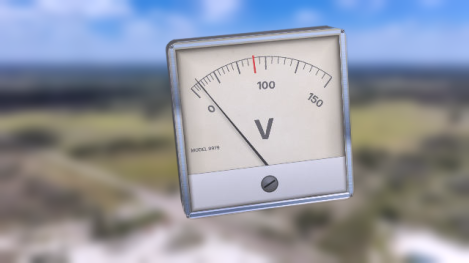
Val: 25
